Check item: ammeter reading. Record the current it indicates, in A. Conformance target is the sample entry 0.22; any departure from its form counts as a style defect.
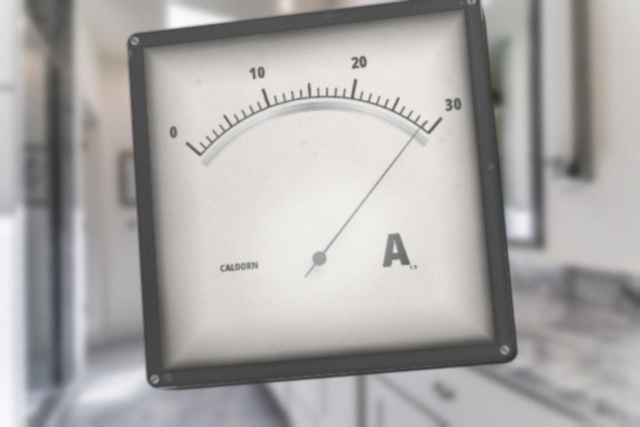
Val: 29
